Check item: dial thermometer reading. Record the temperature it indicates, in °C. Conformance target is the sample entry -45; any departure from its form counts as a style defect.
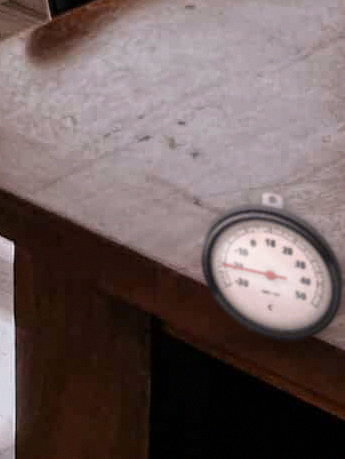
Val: -20
